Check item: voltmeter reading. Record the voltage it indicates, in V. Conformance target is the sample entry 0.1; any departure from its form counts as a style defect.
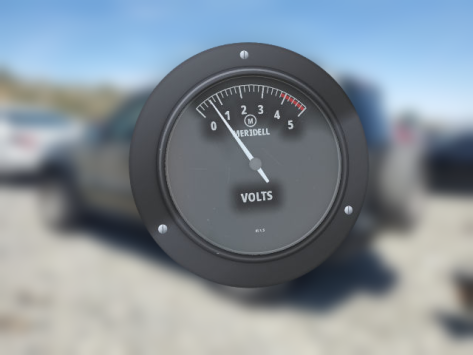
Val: 0.6
